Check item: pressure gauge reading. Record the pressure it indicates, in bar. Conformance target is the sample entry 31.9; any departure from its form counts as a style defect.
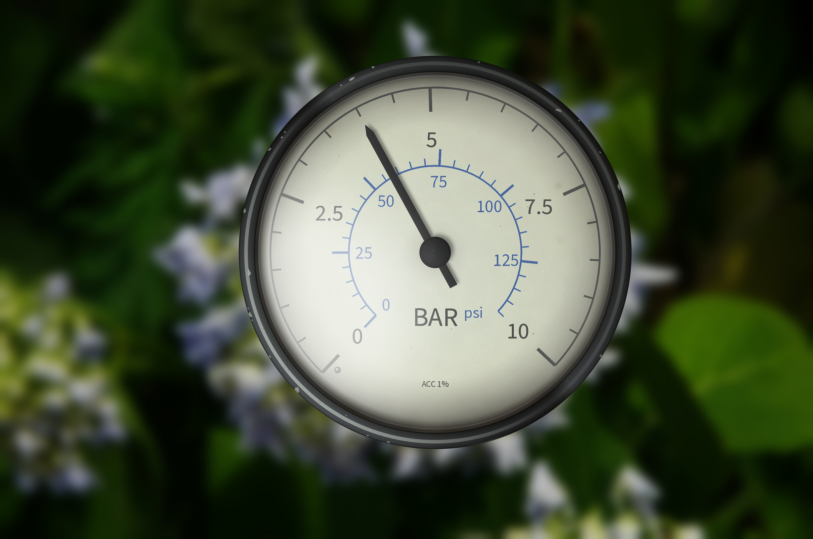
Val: 4
